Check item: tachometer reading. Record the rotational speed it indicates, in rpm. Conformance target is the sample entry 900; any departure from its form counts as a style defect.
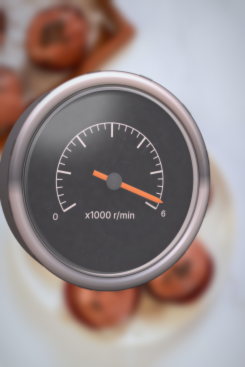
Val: 5800
